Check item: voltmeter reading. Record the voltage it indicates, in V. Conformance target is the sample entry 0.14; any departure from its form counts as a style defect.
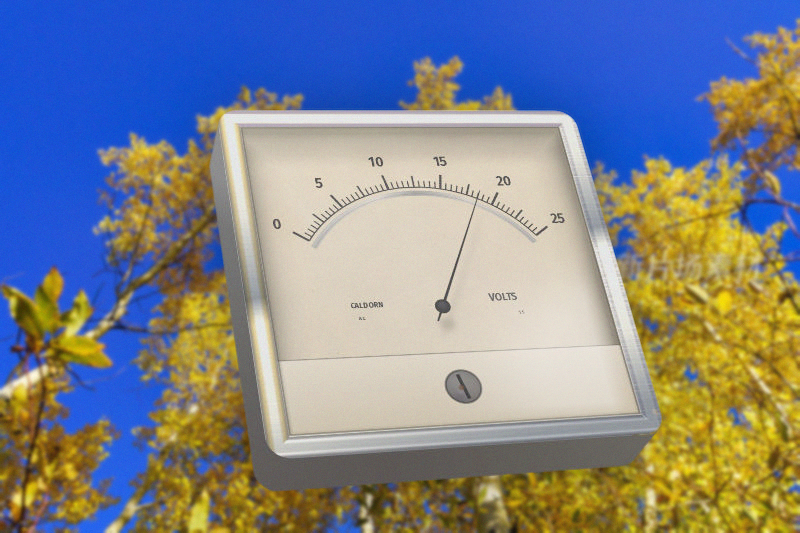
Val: 18.5
